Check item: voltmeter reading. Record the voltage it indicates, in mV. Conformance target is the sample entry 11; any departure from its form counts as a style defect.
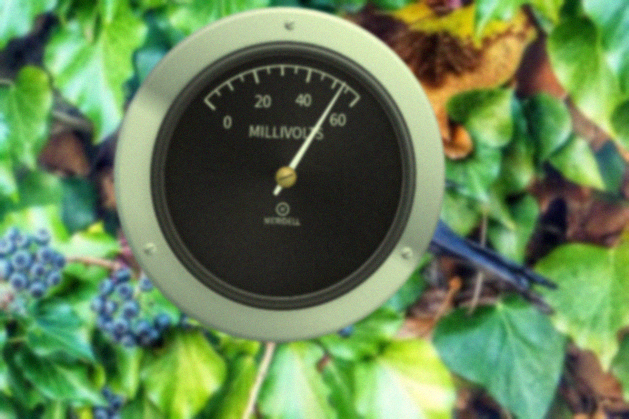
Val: 52.5
